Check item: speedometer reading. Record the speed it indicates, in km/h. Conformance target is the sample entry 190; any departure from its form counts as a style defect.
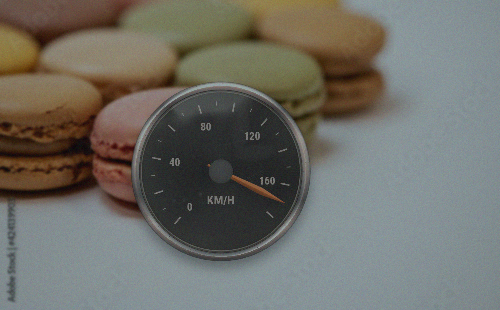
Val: 170
